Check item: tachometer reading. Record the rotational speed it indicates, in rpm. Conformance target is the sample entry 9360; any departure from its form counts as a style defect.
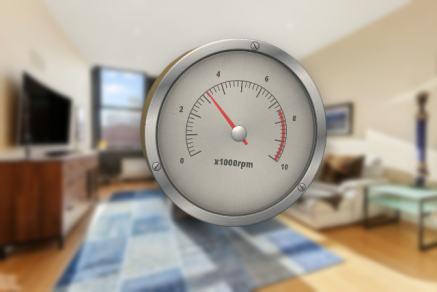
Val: 3200
